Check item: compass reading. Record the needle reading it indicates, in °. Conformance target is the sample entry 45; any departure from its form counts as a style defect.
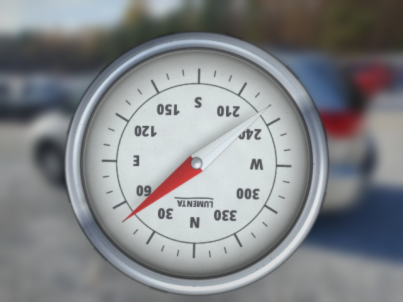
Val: 50
